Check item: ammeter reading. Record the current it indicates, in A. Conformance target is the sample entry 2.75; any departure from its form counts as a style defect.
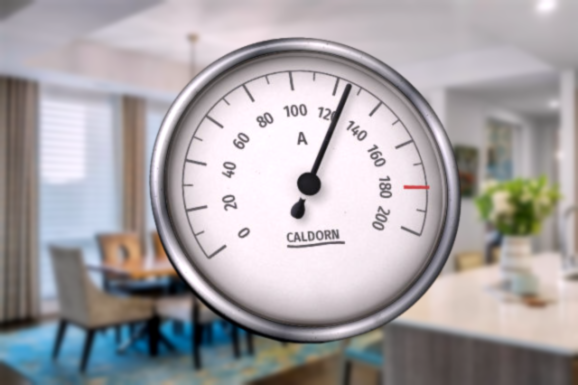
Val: 125
